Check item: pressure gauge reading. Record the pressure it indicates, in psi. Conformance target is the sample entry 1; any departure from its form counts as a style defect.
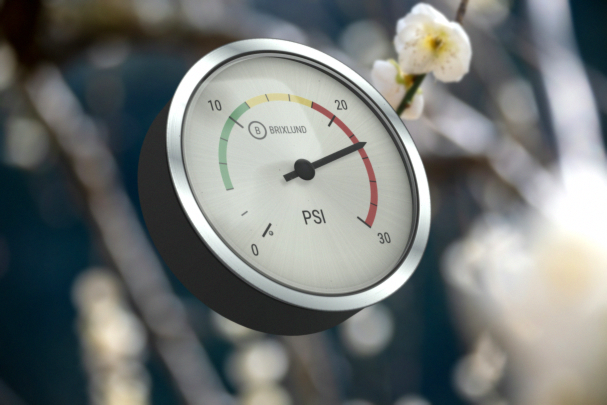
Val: 23
